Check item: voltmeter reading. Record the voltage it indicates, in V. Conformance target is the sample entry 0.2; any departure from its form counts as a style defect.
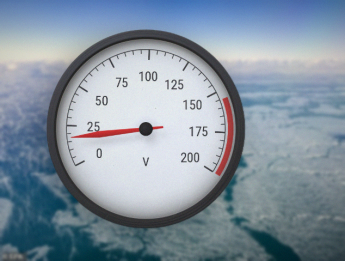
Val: 17.5
